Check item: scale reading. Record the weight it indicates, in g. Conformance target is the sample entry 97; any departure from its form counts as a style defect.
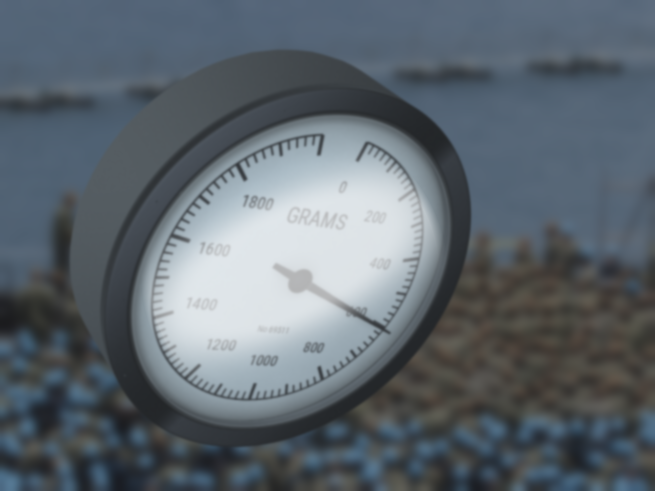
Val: 600
